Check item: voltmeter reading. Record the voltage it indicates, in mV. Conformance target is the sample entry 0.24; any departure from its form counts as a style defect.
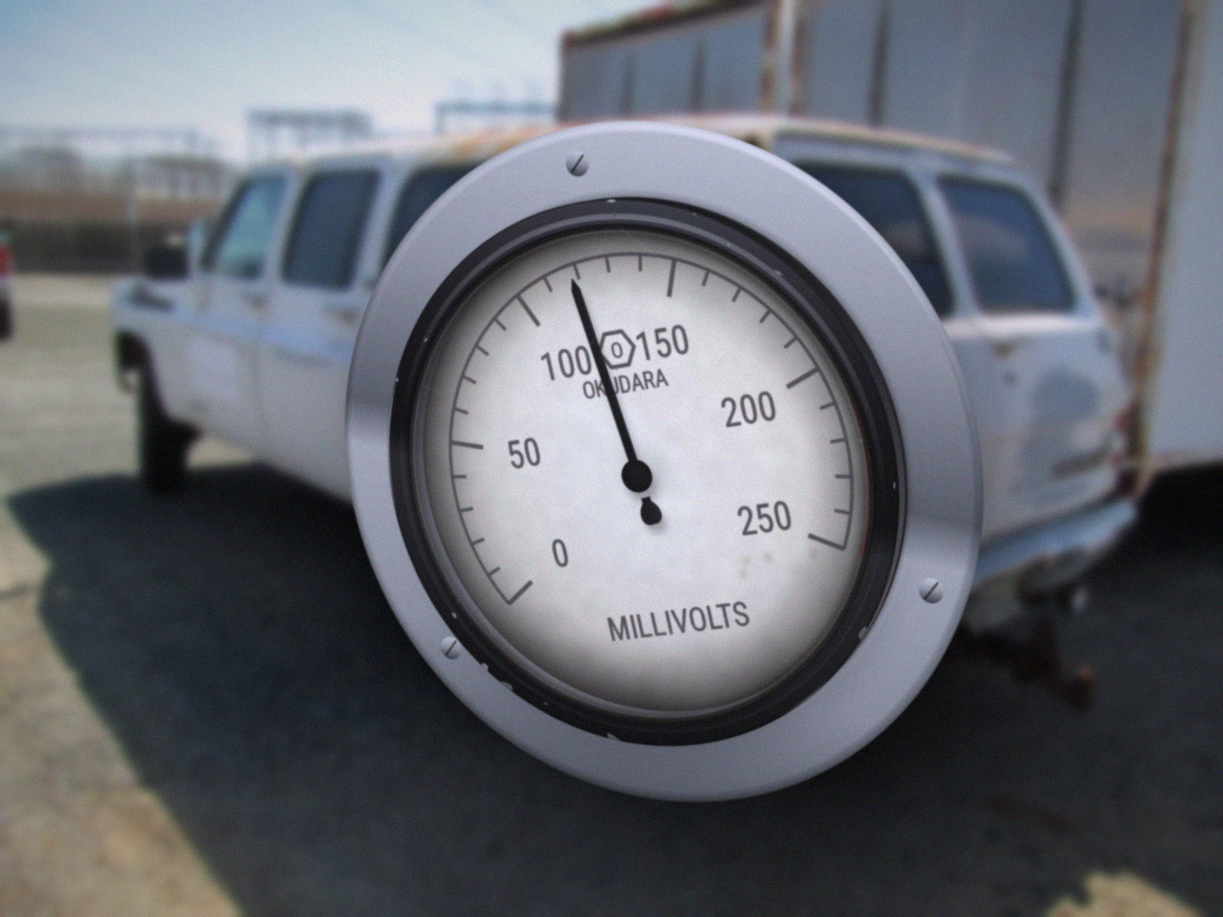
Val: 120
